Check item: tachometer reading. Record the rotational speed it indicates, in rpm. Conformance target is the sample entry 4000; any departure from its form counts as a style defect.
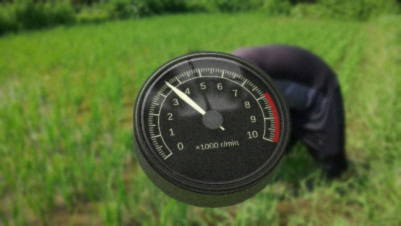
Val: 3500
